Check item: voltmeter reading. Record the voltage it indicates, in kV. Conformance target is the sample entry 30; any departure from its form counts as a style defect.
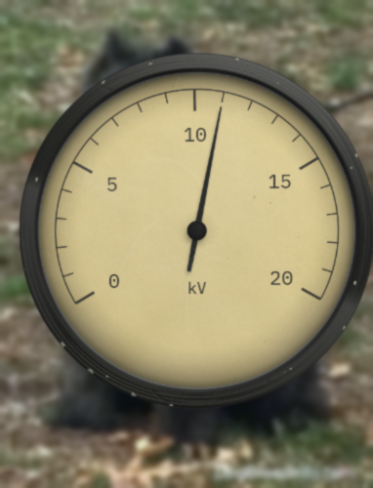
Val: 11
